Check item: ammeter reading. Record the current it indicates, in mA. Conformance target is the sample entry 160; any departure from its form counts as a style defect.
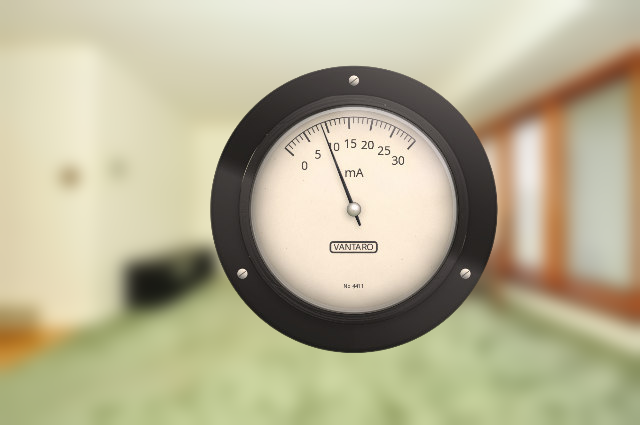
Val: 9
